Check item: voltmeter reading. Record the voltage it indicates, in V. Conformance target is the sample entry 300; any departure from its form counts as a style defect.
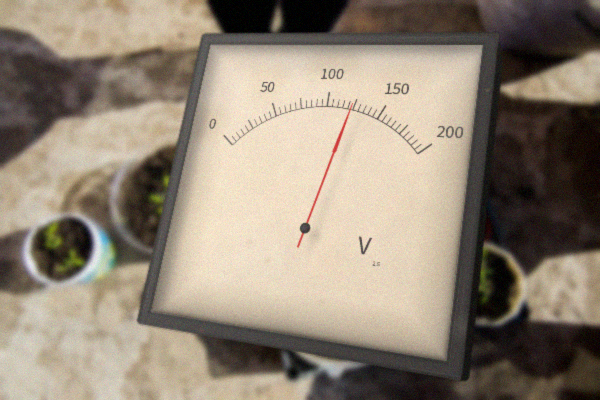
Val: 125
